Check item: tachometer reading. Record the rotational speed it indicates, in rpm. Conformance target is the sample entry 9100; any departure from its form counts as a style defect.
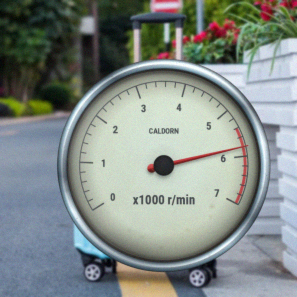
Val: 5800
